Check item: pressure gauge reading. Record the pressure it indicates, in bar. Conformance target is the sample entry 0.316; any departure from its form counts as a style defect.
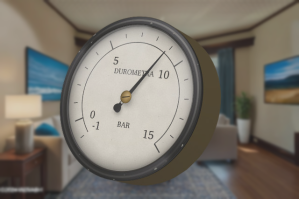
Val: 9
